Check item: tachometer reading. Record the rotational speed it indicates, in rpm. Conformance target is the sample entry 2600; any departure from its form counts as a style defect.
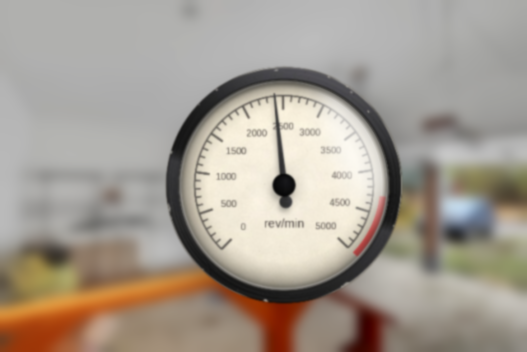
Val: 2400
